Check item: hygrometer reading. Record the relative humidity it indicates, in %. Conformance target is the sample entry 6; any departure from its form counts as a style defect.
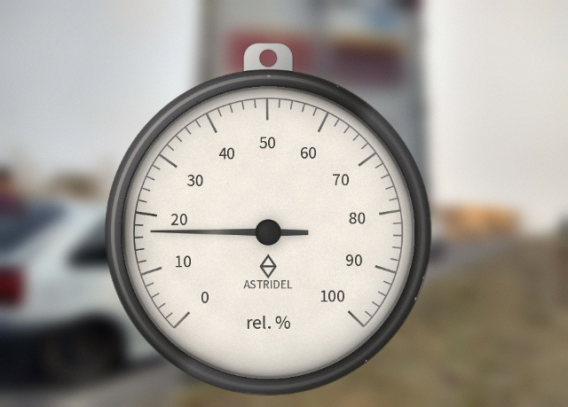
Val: 17
